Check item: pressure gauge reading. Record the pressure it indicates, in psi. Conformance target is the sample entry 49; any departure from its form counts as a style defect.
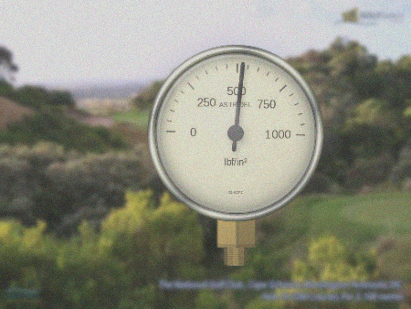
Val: 525
